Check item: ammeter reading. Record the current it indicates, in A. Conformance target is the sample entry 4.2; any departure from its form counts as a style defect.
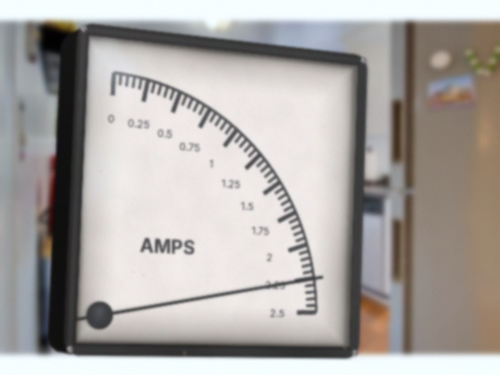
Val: 2.25
